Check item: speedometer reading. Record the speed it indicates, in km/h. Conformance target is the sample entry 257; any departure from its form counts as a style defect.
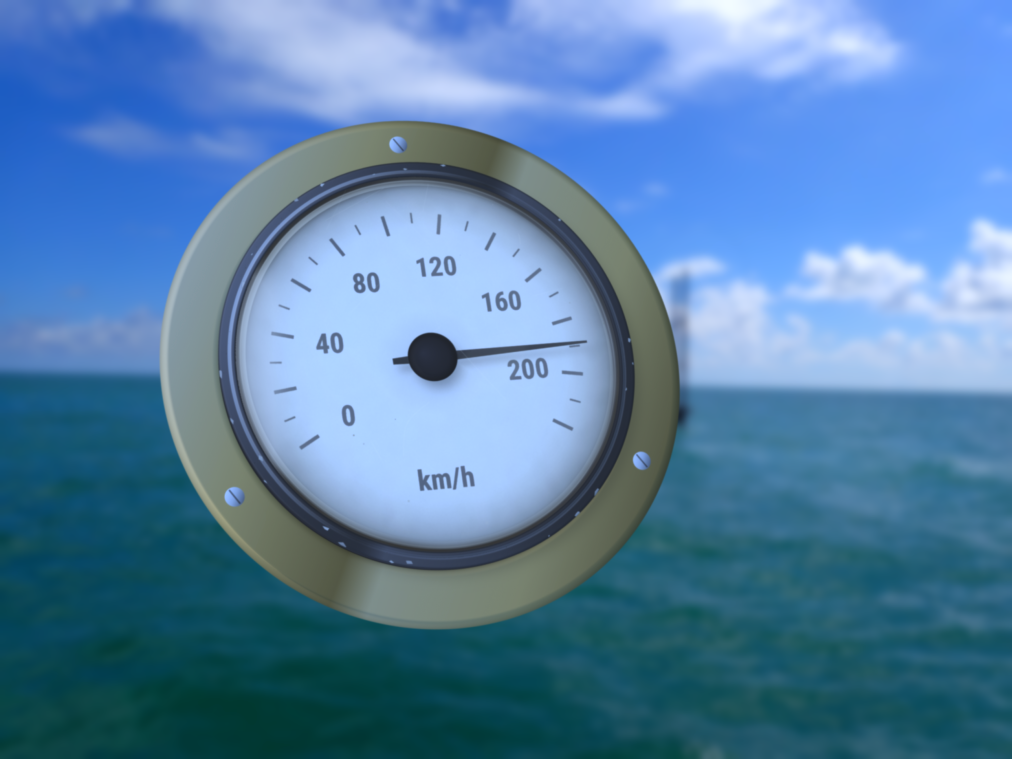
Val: 190
